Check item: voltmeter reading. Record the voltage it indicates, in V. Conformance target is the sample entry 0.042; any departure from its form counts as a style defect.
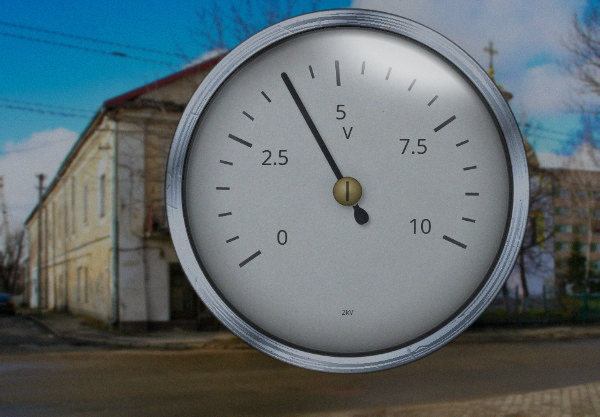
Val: 4
